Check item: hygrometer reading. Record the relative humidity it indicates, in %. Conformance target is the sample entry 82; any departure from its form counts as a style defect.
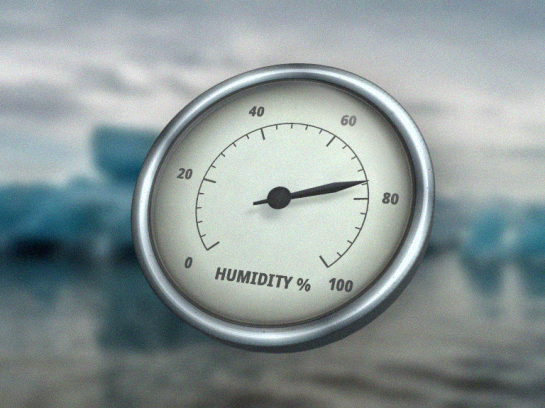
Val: 76
